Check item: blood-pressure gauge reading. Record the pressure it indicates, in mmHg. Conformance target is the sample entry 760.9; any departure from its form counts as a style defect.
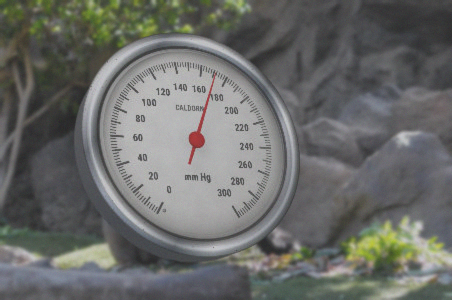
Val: 170
